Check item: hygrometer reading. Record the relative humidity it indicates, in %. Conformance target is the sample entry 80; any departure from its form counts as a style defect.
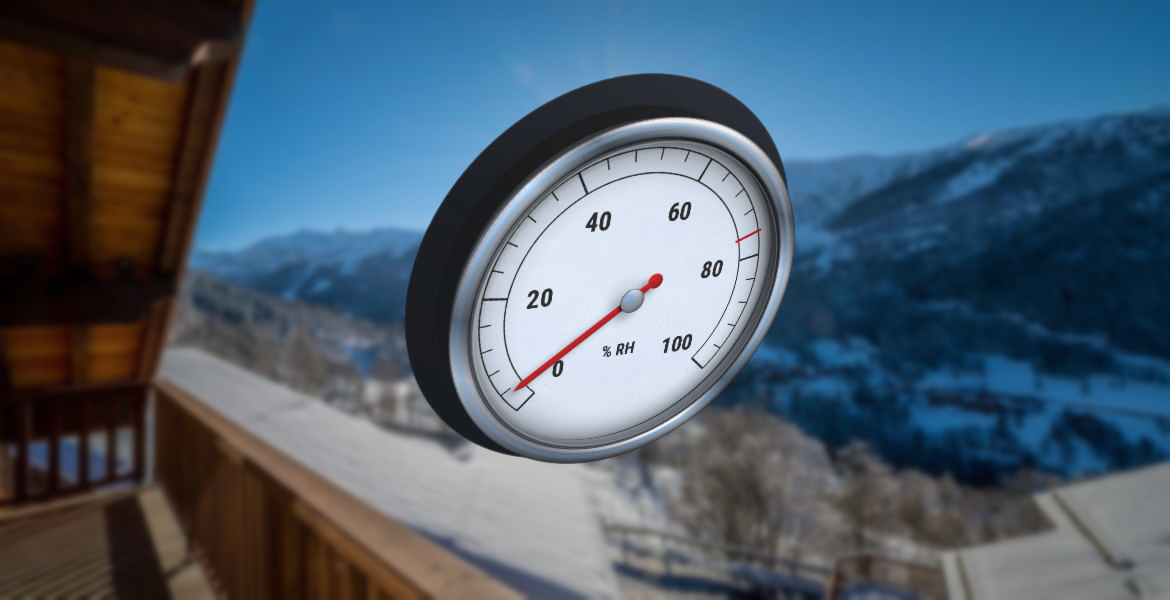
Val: 4
